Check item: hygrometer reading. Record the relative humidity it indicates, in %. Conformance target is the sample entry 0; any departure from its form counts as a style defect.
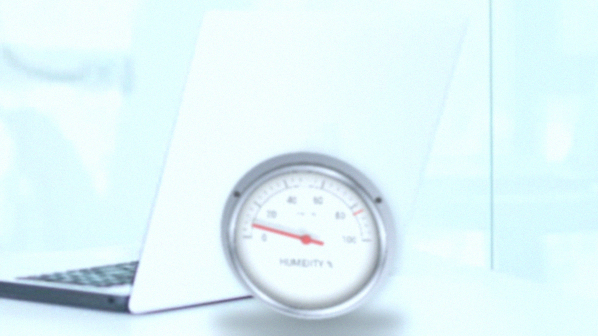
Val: 8
